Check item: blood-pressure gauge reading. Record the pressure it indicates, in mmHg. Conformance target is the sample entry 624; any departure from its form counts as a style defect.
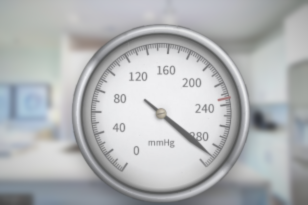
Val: 290
